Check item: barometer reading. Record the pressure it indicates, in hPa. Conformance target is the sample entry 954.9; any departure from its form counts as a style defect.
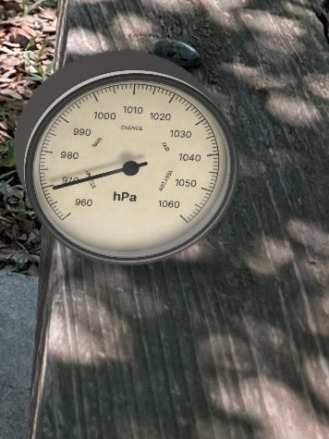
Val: 970
